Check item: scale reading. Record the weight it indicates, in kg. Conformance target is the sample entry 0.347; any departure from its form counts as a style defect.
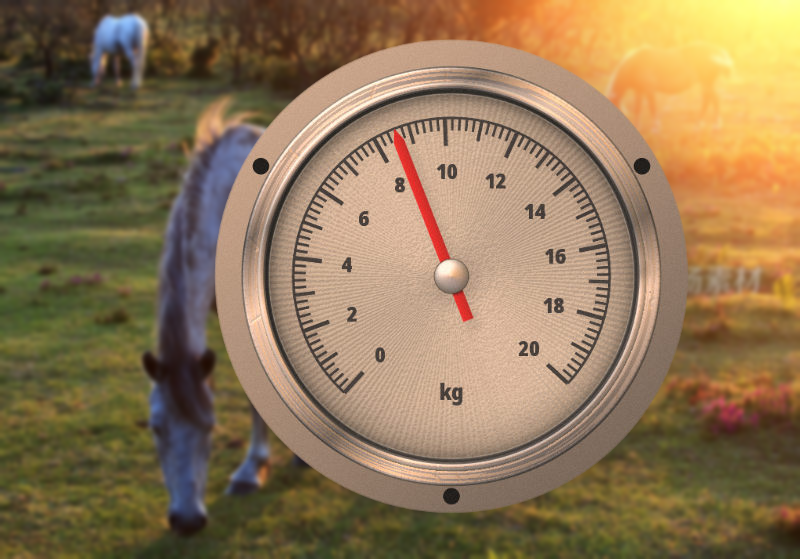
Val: 8.6
